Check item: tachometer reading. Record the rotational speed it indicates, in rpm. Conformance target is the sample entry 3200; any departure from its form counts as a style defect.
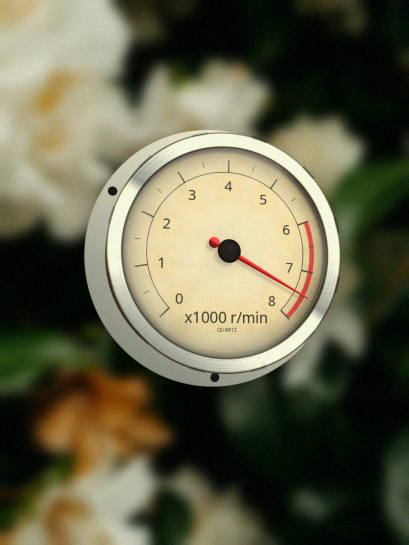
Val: 7500
